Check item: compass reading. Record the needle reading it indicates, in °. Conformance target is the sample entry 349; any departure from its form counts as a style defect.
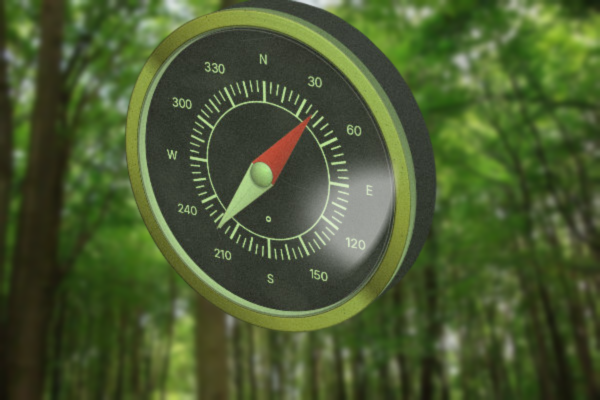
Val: 40
